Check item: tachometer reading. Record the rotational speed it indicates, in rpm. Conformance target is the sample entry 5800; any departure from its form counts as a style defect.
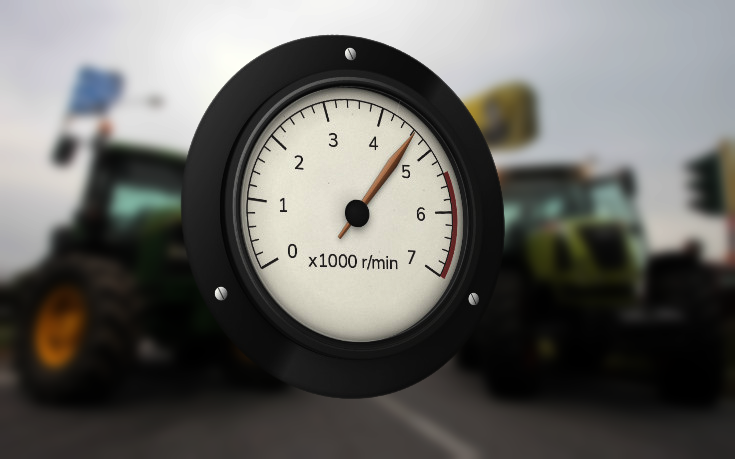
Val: 4600
